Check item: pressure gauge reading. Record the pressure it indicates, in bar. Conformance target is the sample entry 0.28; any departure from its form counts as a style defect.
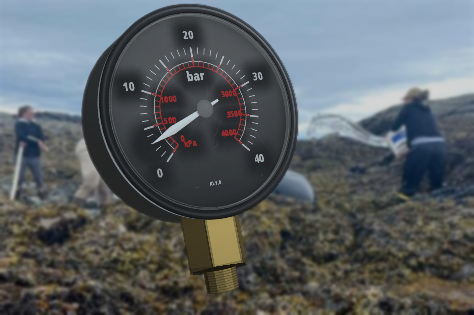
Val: 3
